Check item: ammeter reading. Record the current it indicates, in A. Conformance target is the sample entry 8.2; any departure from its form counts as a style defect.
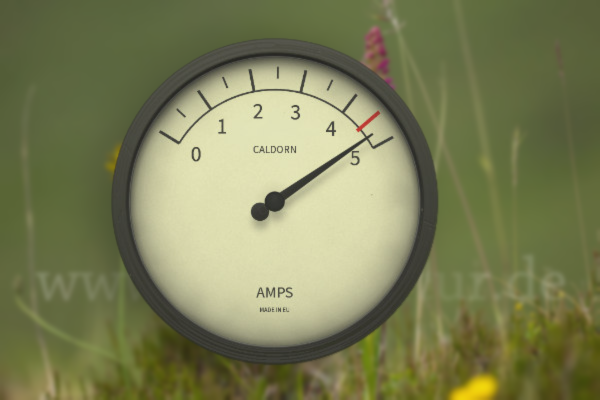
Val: 4.75
